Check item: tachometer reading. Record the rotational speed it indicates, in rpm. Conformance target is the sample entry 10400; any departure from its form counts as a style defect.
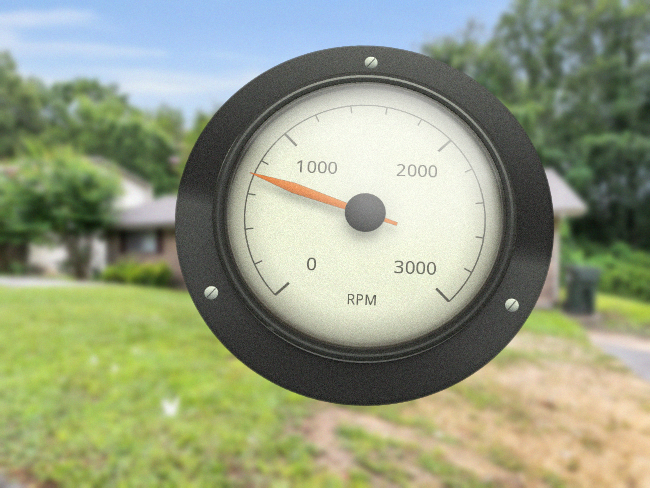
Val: 700
